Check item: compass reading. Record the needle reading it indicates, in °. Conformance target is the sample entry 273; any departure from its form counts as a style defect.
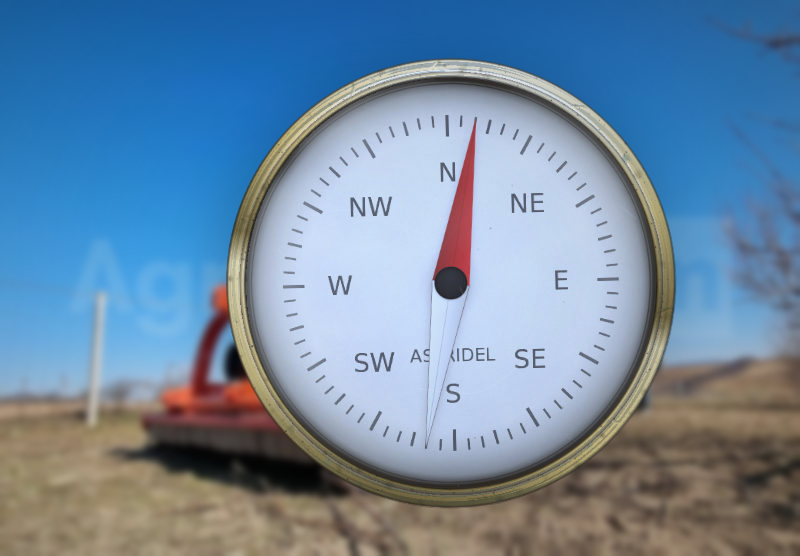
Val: 10
